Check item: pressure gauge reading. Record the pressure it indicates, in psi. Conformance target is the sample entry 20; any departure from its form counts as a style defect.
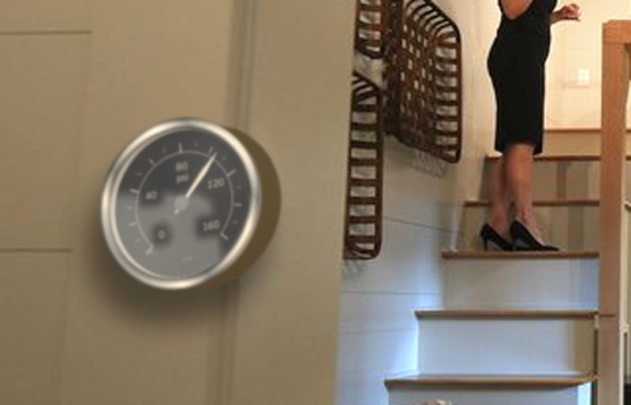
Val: 105
